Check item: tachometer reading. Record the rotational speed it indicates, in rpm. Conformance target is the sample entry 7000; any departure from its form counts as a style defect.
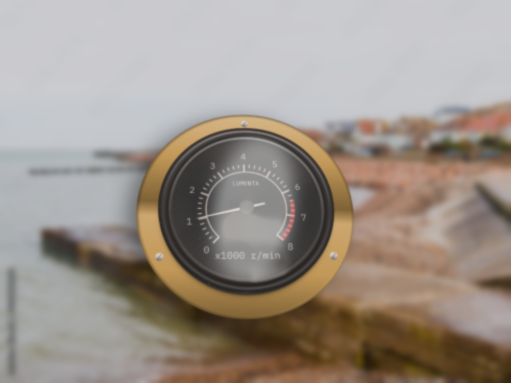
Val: 1000
